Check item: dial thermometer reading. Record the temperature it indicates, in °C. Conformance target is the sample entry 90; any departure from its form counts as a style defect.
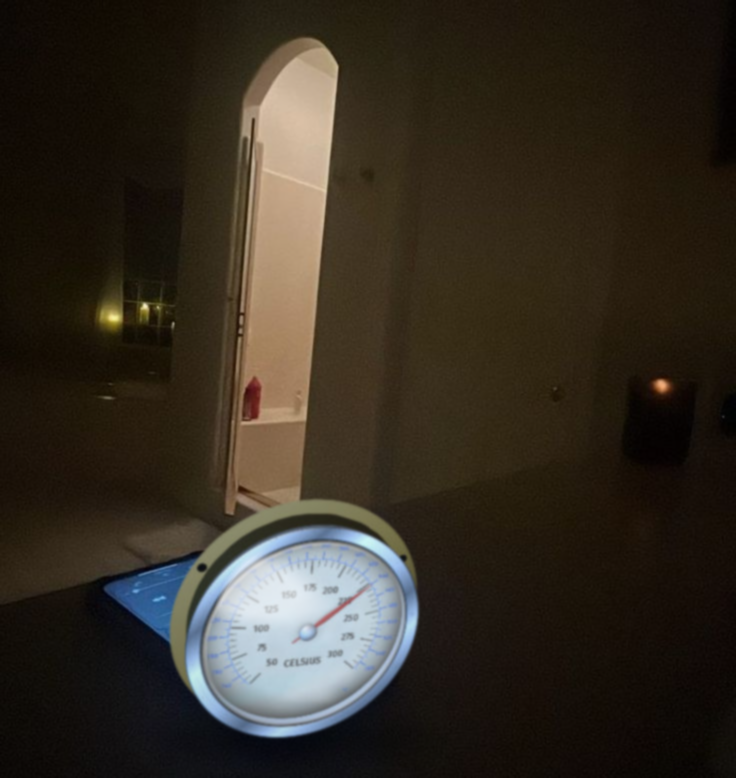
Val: 225
